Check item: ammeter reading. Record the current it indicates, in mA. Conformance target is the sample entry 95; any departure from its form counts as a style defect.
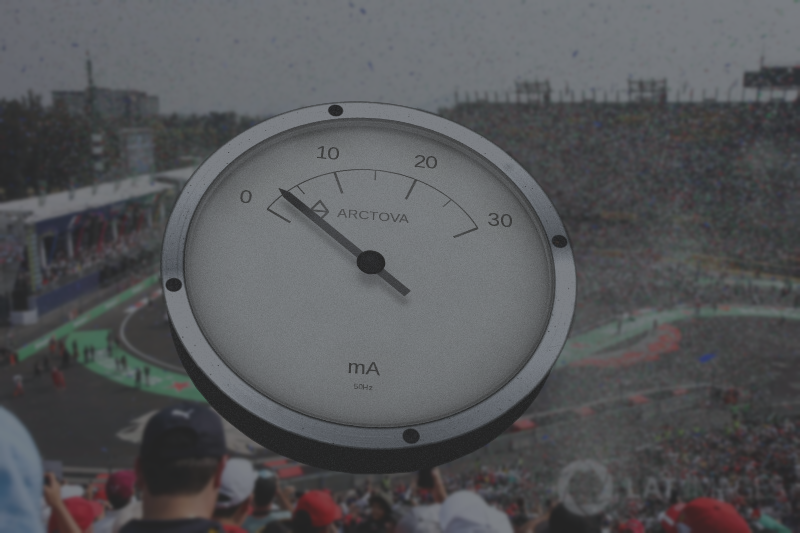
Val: 2.5
